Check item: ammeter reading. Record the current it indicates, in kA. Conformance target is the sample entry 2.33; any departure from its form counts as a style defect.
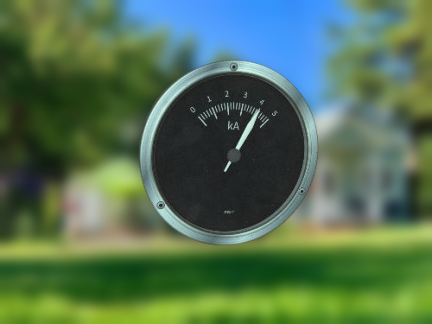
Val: 4
